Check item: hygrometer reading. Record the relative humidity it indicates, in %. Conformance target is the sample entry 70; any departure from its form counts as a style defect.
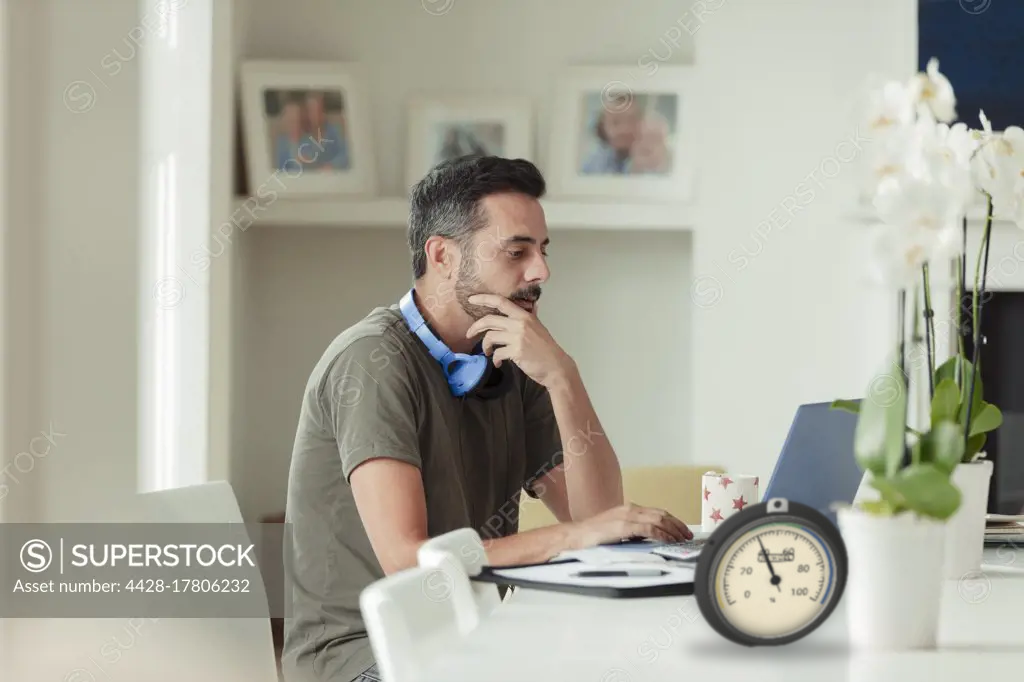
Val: 40
